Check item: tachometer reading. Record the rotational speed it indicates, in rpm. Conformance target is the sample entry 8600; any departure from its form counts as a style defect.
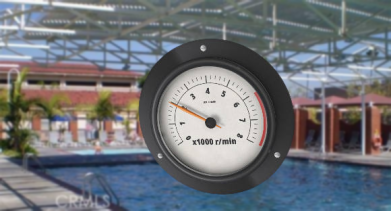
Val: 2000
